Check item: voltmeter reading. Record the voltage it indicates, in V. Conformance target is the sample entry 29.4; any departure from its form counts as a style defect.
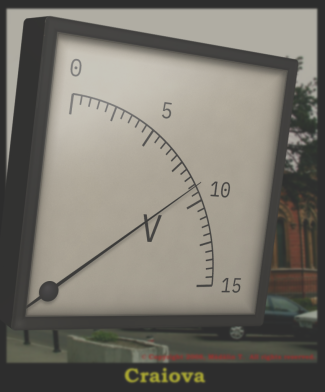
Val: 9
